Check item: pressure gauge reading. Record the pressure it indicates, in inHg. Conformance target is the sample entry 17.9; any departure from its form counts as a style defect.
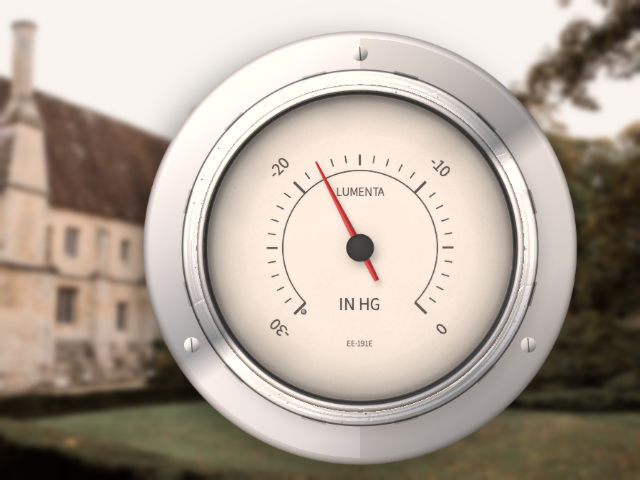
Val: -18
